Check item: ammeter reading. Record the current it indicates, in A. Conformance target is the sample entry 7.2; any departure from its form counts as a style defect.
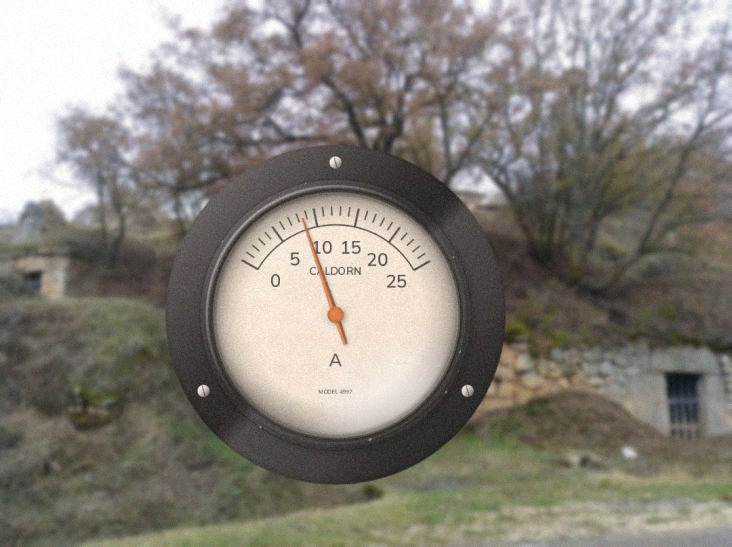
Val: 8.5
